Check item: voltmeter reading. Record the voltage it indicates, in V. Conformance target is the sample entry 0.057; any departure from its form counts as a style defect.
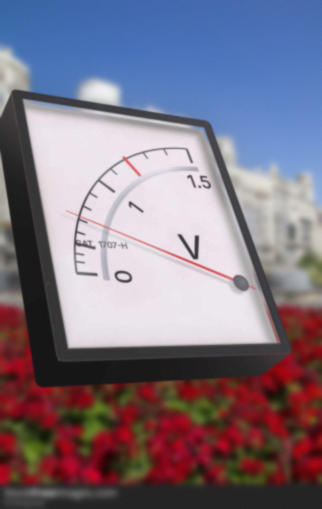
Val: 0.7
